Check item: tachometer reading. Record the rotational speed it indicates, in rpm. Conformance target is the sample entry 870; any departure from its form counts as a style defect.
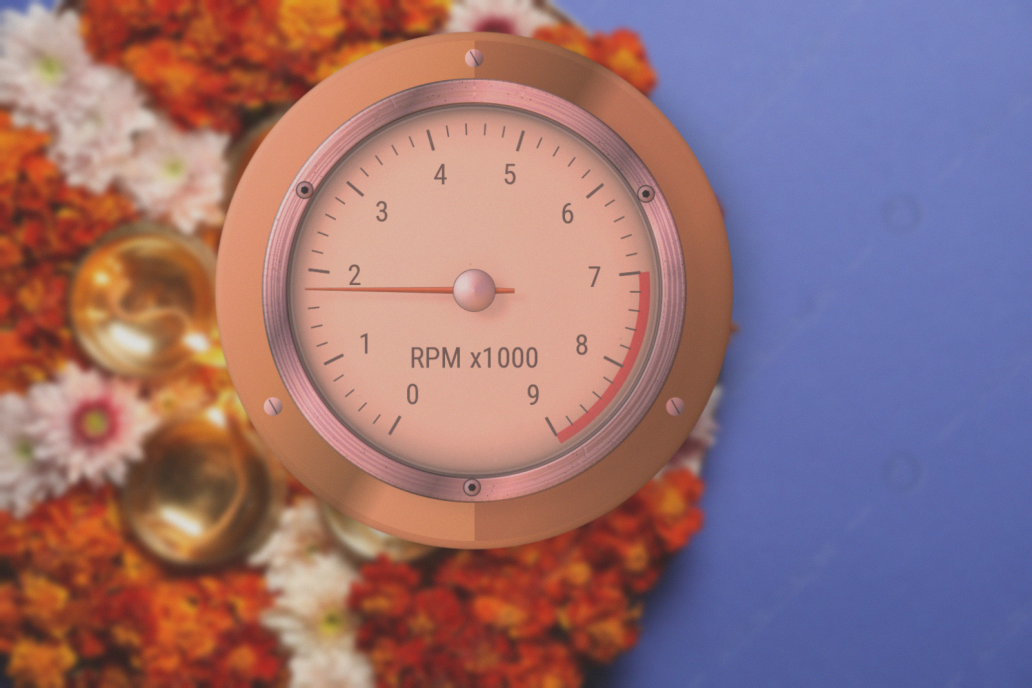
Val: 1800
